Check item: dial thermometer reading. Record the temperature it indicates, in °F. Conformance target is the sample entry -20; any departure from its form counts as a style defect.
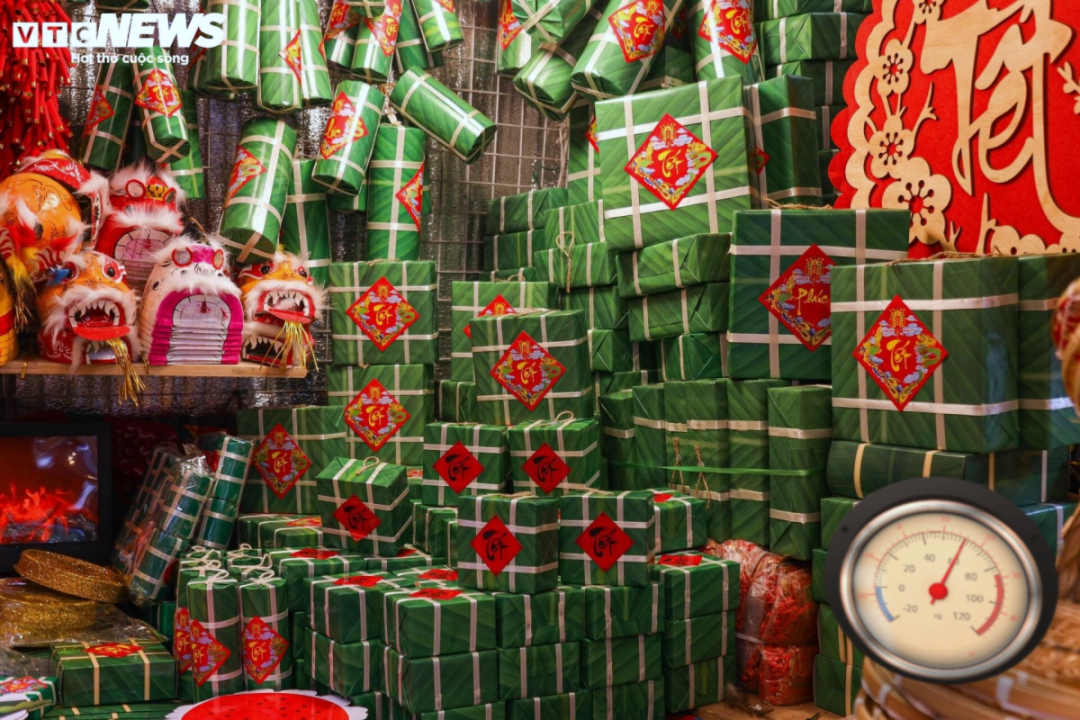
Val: 60
